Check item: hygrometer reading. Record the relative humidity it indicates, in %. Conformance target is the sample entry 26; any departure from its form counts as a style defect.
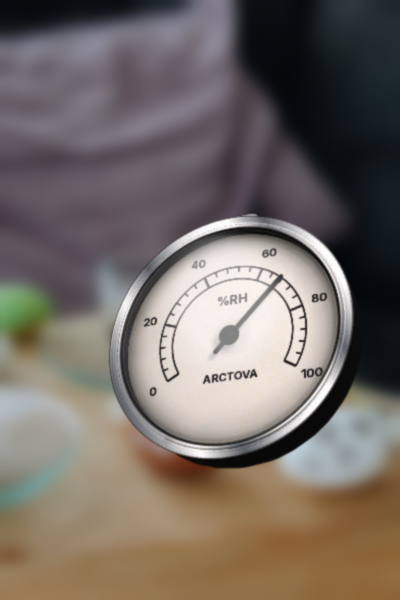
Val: 68
